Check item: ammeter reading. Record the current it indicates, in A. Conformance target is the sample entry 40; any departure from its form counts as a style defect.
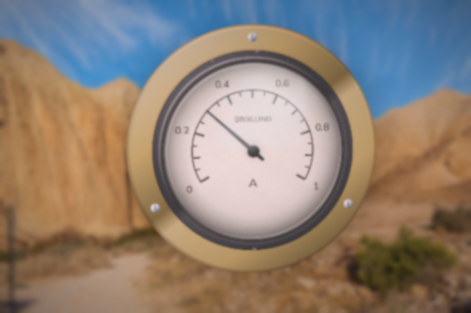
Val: 0.3
